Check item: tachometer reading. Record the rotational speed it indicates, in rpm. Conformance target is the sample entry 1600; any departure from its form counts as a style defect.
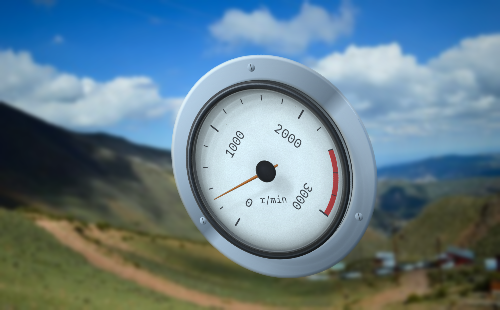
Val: 300
